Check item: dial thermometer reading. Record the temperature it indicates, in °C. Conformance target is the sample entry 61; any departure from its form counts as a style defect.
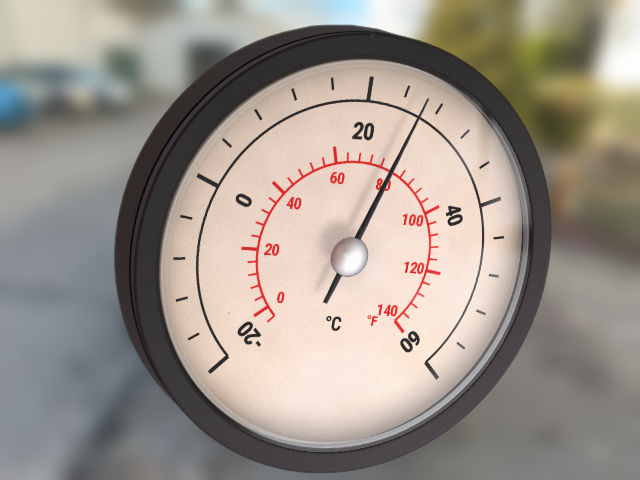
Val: 26
